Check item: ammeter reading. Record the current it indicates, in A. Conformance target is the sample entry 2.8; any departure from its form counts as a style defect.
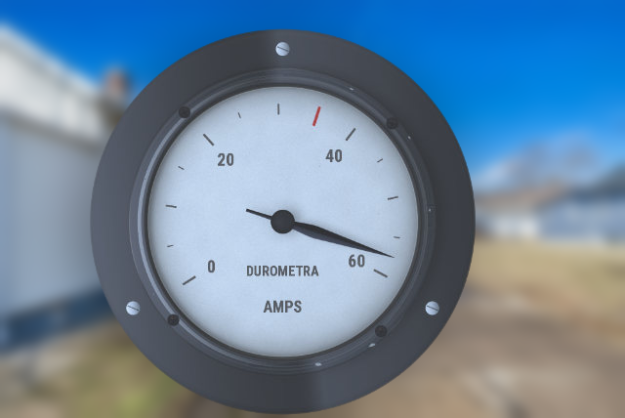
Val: 57.5
